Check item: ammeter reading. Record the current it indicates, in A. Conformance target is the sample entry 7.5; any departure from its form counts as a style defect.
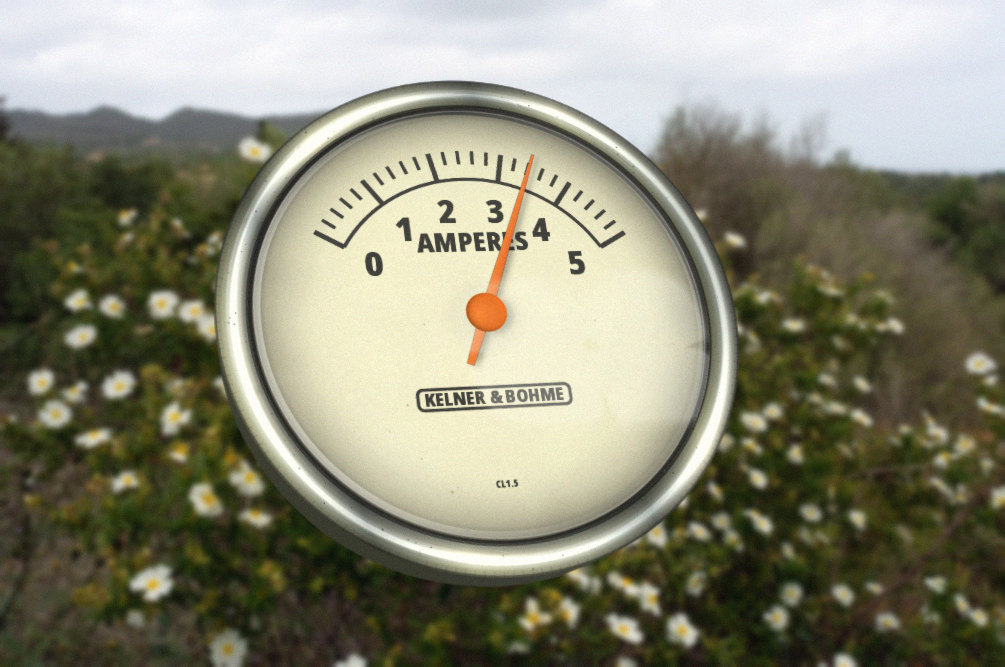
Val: 3.4
